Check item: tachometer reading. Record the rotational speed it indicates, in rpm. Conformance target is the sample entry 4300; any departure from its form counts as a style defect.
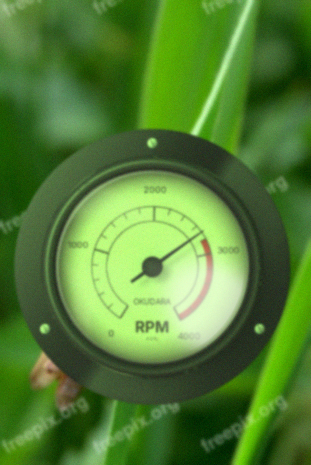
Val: 2700
